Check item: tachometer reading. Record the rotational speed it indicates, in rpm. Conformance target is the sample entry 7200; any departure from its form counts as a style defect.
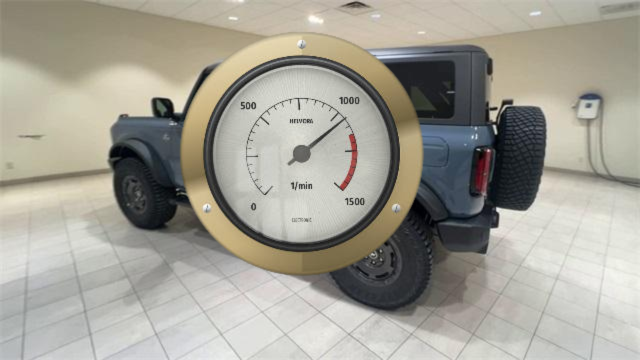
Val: 1050
